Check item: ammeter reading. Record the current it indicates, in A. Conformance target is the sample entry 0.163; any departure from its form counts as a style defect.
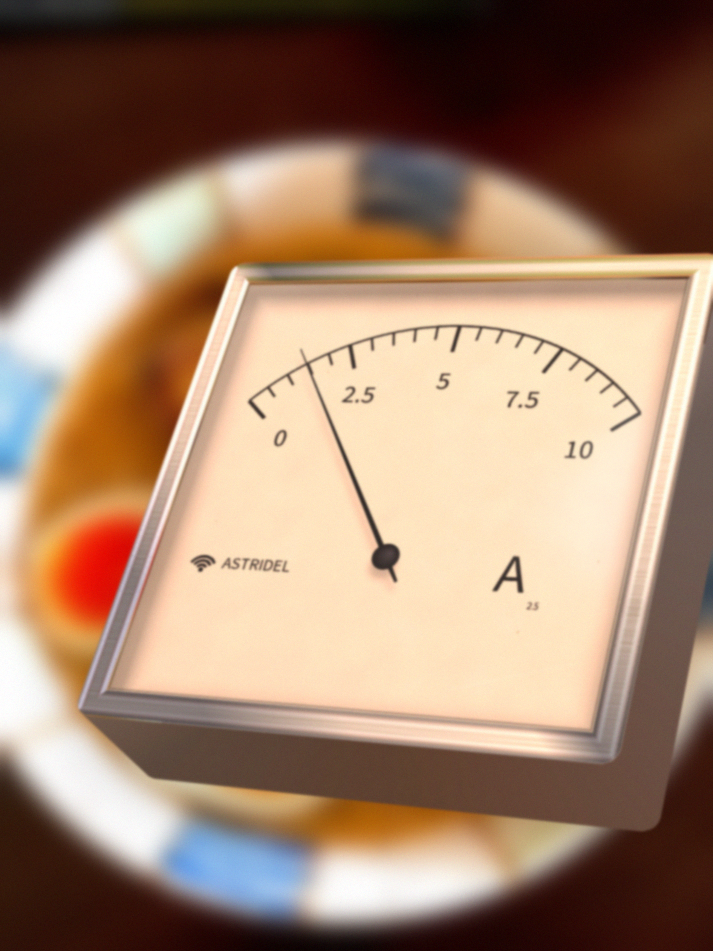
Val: 1.5
